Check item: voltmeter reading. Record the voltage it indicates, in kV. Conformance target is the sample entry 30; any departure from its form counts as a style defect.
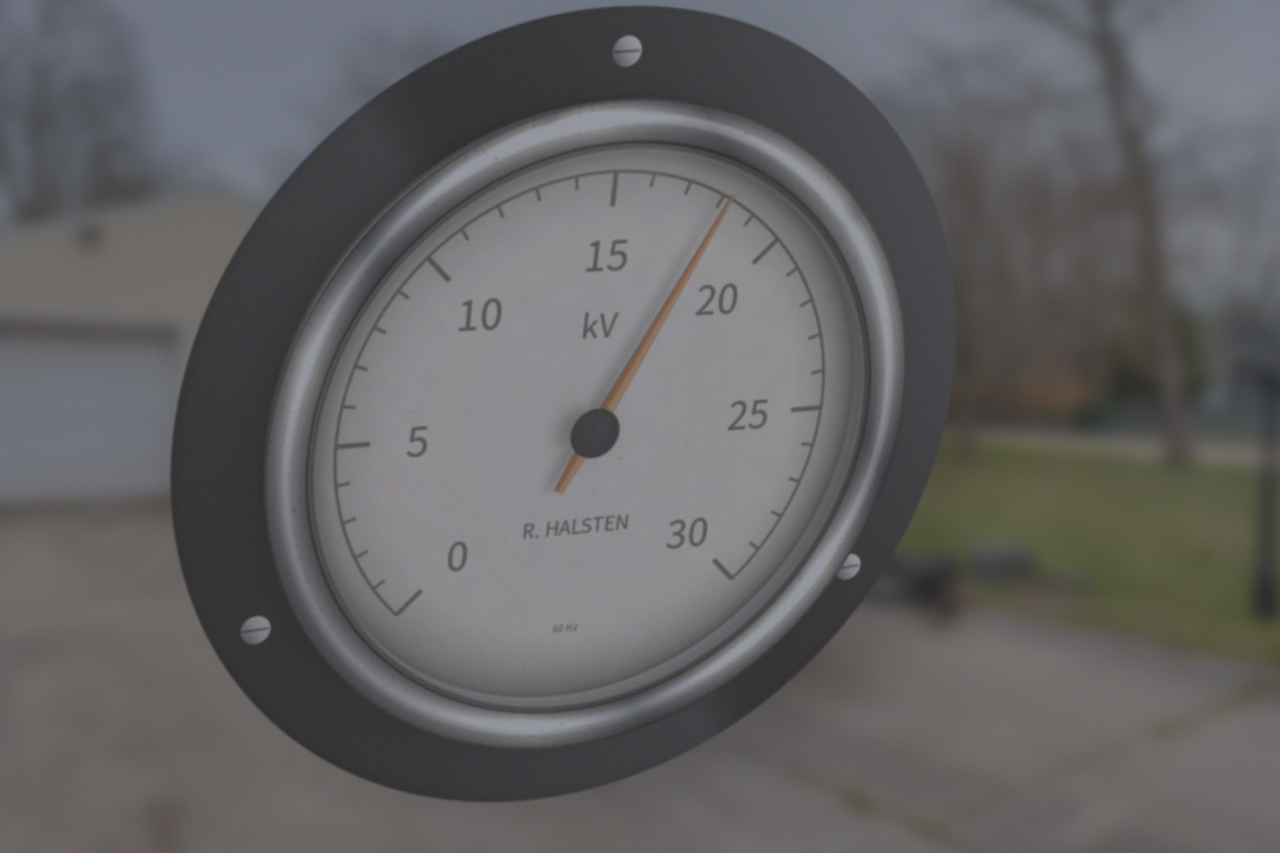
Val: 18
